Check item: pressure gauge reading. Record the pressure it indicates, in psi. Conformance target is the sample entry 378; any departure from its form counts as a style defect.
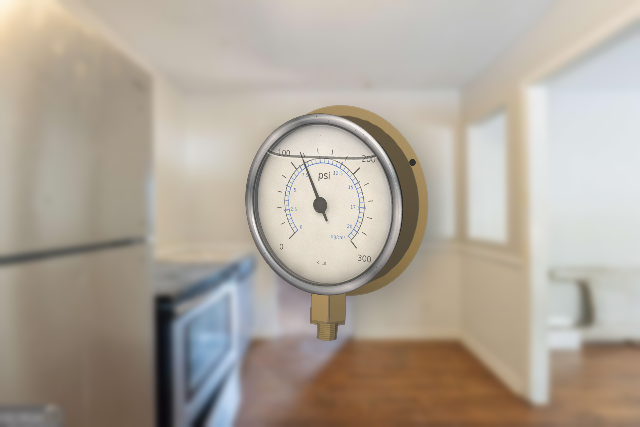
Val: 120
